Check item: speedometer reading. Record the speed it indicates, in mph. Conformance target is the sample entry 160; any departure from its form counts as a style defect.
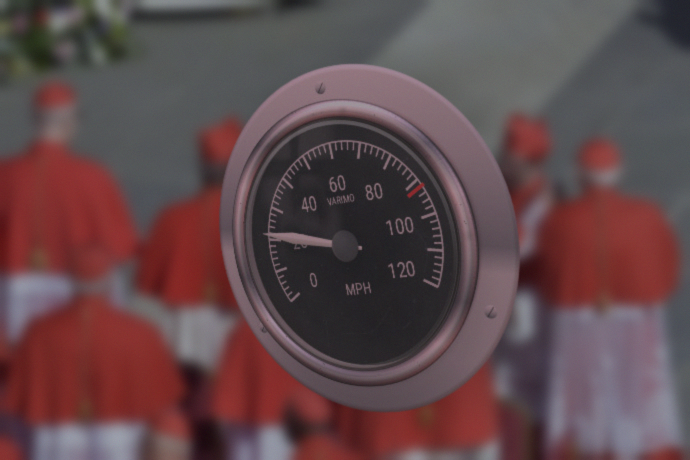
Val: 22
